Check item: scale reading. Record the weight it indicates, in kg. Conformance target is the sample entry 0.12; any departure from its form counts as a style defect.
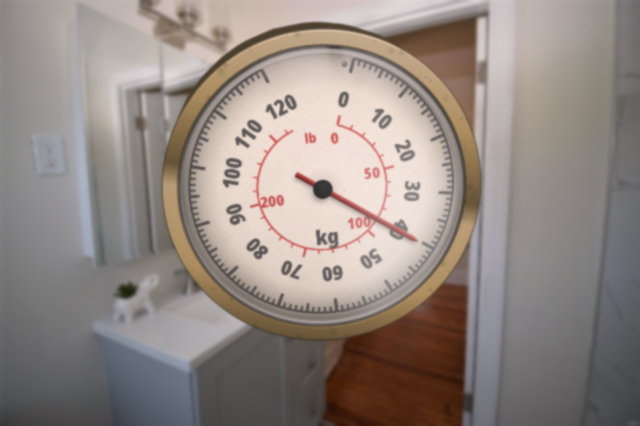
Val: 40
